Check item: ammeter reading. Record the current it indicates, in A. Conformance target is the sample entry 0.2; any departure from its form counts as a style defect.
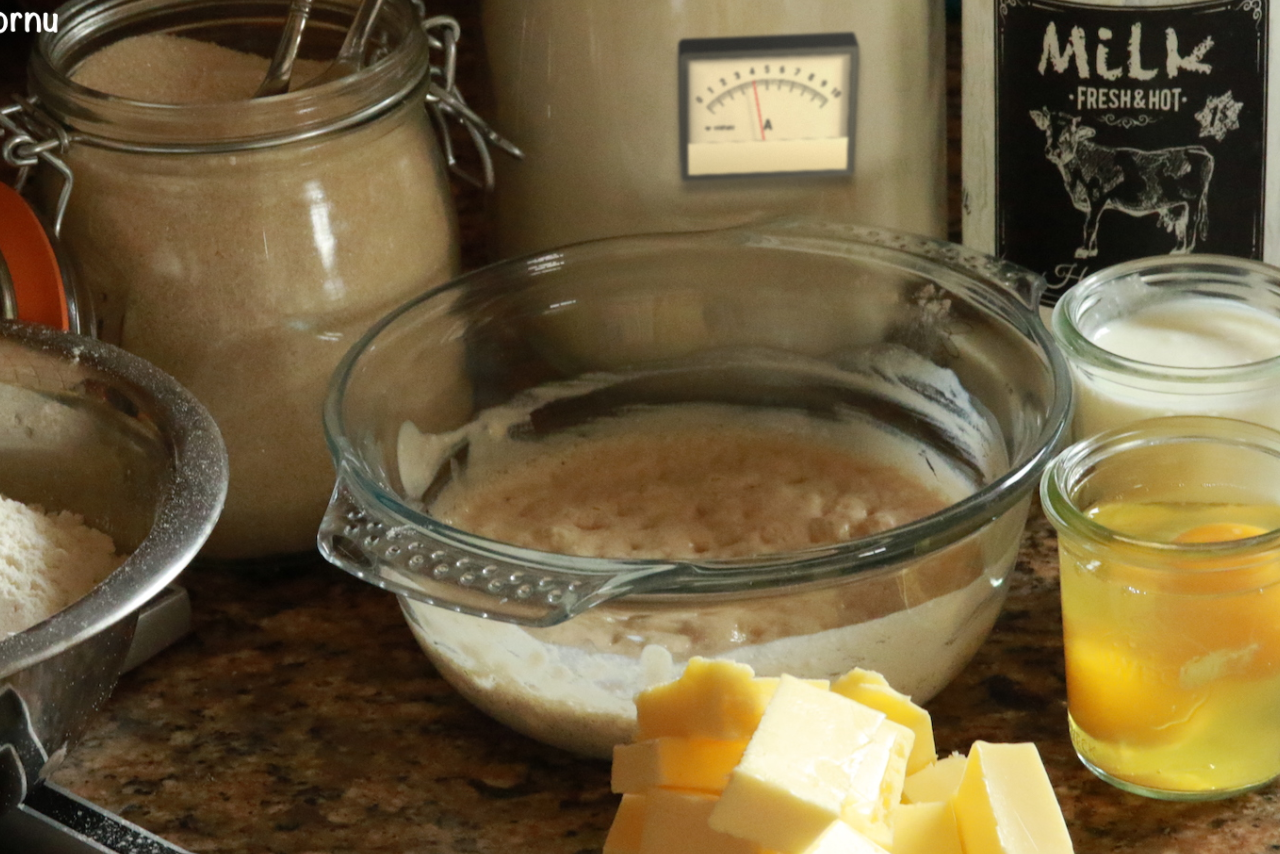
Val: 4
